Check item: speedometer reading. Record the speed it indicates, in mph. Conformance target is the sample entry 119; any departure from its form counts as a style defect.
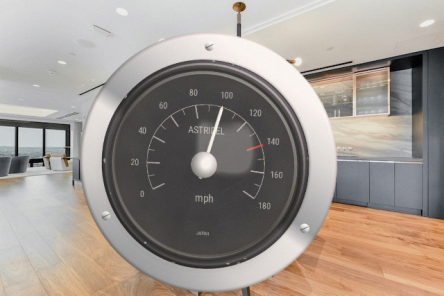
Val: 100
